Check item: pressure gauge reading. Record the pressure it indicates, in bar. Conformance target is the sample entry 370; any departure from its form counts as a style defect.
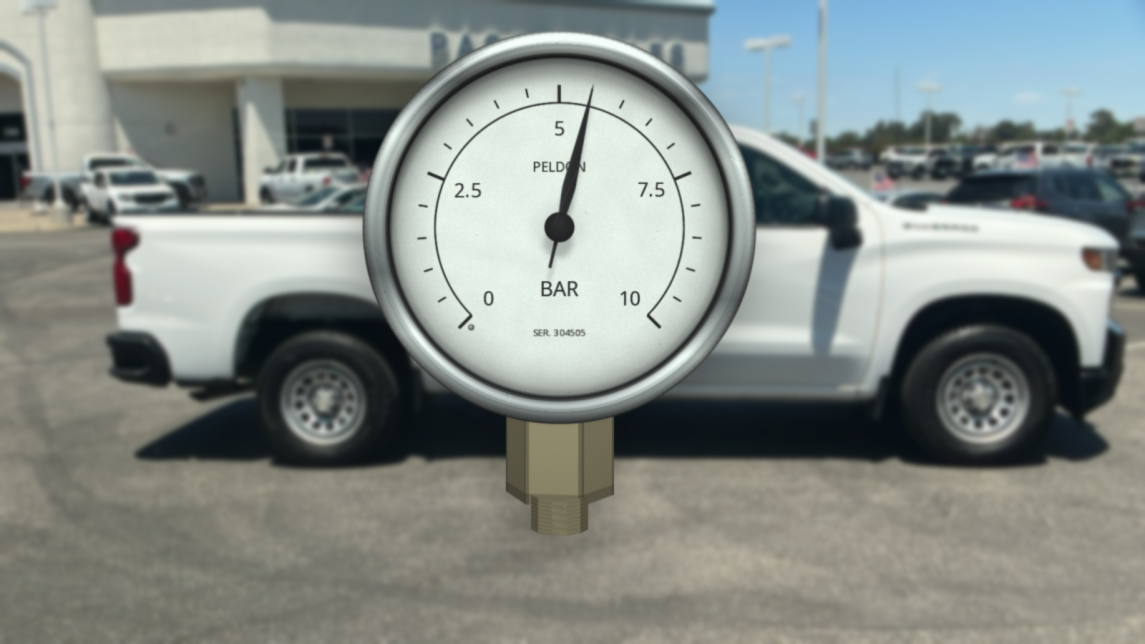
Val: 5.5
